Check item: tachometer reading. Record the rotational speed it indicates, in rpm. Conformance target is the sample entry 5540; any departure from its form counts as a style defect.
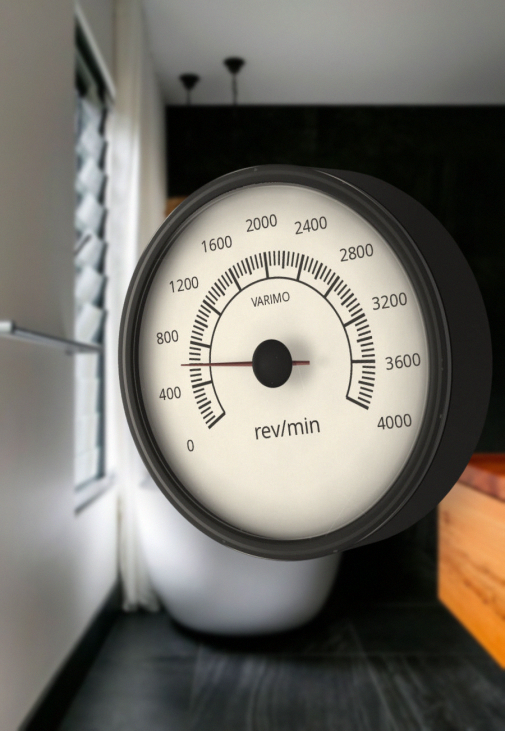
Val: 600
